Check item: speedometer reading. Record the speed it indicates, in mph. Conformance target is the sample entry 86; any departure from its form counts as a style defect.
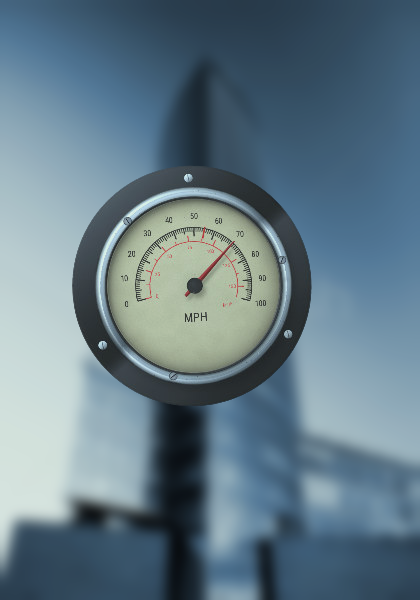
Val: 70
